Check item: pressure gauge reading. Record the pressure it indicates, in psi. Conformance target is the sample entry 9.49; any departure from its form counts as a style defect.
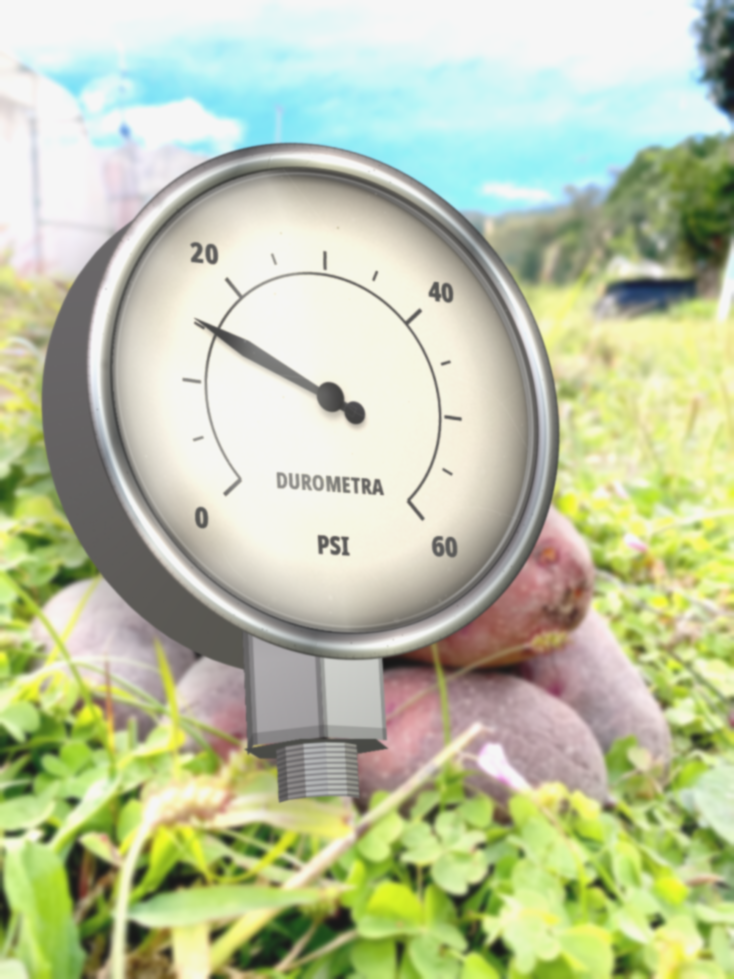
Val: 15
